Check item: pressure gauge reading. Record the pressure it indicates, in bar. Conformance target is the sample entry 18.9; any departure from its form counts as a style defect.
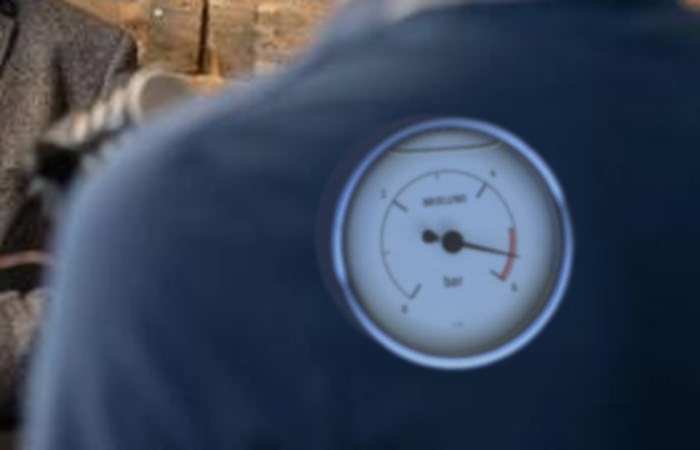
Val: 5.5
